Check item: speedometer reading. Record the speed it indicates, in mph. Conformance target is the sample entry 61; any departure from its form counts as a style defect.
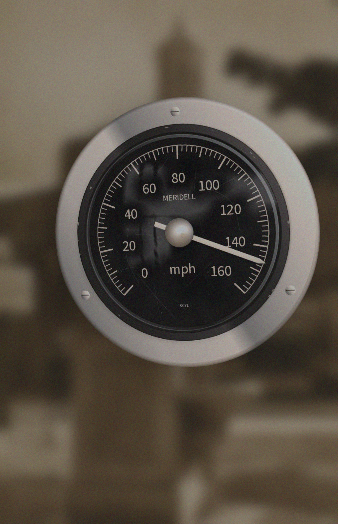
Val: 146
